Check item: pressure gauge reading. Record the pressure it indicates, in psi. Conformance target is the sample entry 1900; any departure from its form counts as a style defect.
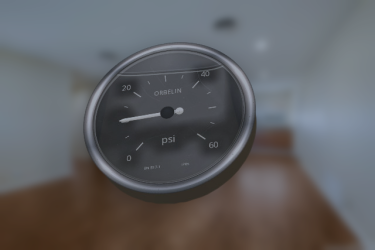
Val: 10
